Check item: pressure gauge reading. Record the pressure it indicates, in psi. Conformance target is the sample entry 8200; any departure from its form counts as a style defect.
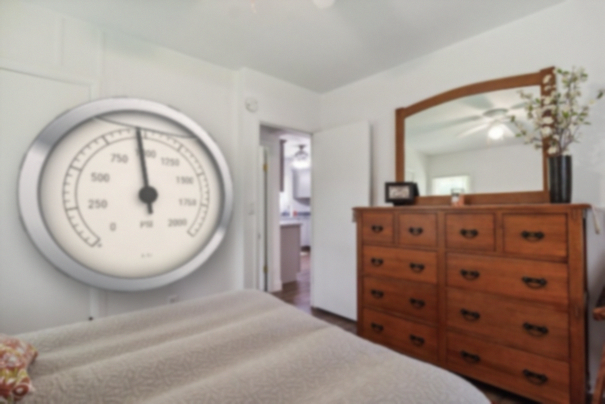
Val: 950
